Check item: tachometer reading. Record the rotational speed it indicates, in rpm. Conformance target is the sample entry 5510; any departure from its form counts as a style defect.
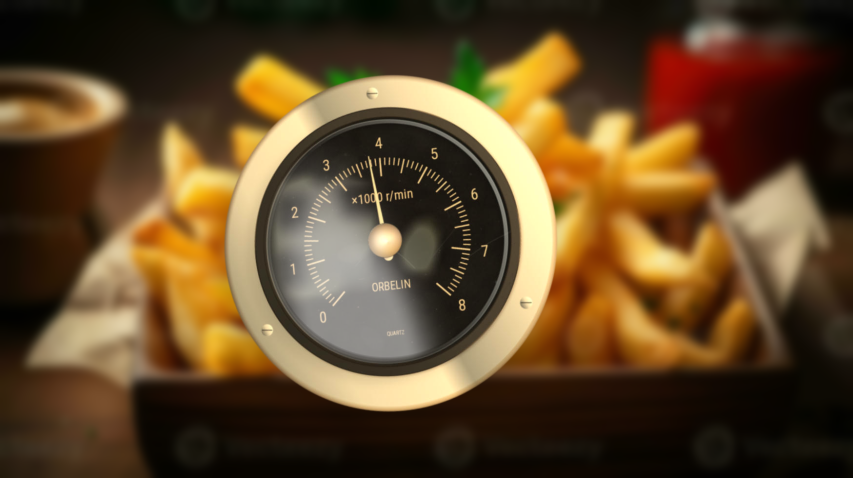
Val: 3800
